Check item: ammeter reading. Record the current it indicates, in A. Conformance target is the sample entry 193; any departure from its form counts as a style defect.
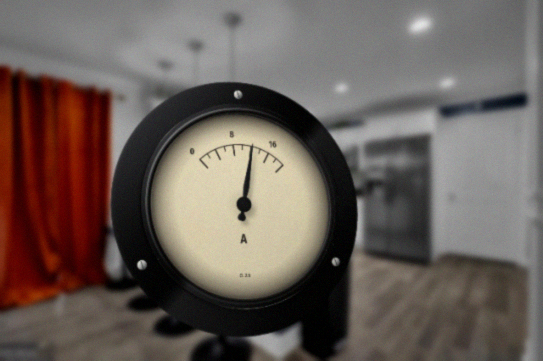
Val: 12
